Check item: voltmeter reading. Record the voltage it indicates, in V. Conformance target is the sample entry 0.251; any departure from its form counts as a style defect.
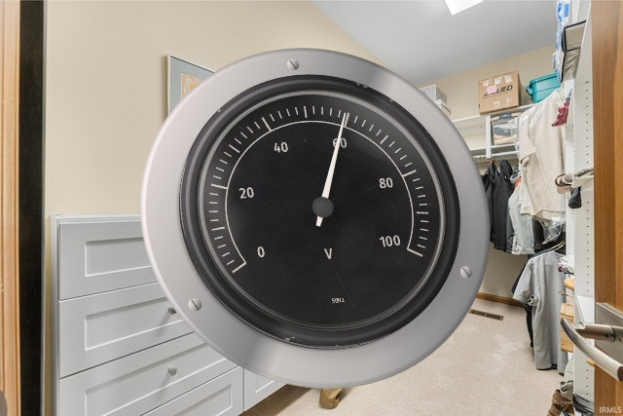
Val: 59
